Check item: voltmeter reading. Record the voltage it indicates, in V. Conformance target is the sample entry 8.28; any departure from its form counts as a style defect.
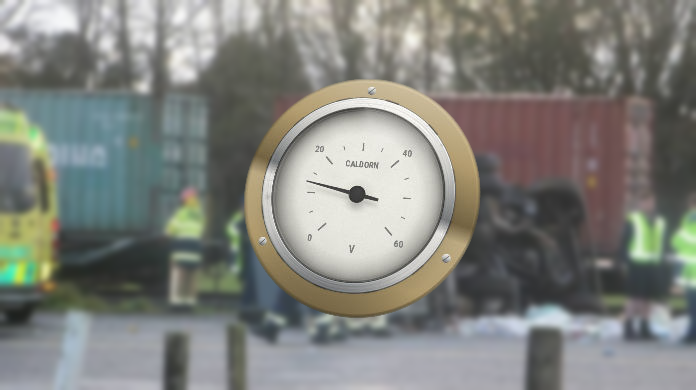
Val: 12.5
